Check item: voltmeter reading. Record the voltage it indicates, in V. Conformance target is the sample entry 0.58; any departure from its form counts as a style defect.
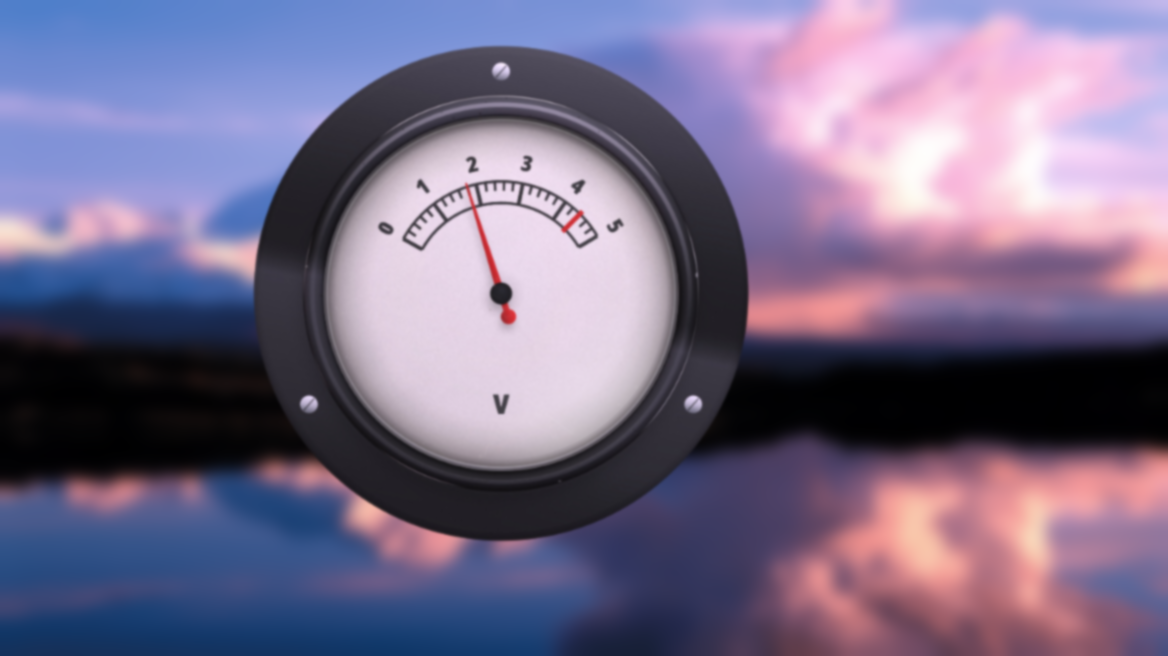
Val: 1.8
